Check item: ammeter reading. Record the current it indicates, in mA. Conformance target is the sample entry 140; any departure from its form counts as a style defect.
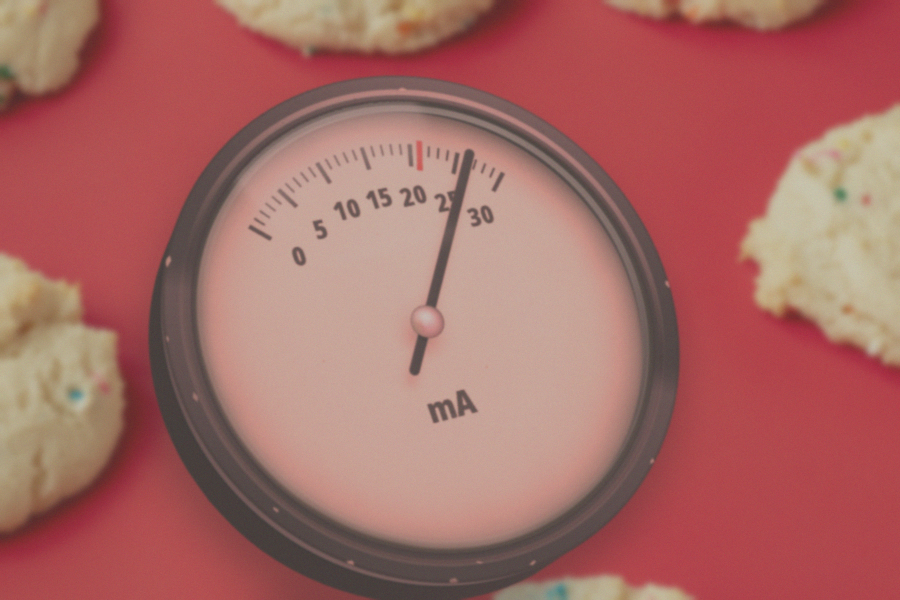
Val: 26
